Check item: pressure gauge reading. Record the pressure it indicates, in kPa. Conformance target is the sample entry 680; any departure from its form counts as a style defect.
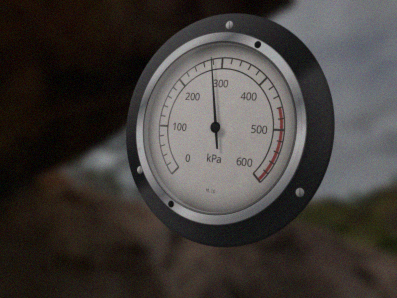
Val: 280
